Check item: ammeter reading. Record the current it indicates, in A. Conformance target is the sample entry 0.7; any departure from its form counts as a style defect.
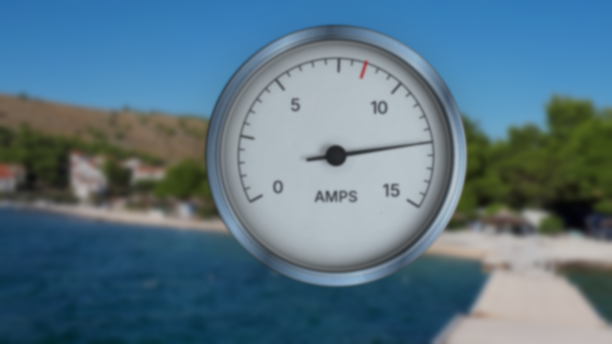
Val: 12.5
